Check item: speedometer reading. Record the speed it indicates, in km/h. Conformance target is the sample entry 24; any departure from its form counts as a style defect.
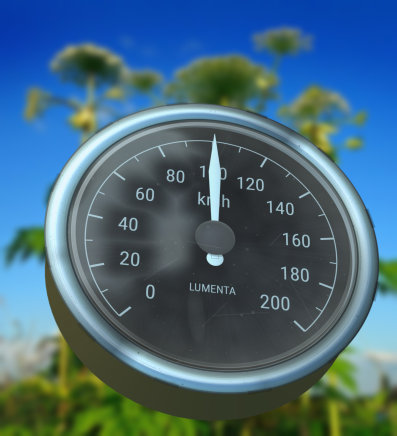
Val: 100
